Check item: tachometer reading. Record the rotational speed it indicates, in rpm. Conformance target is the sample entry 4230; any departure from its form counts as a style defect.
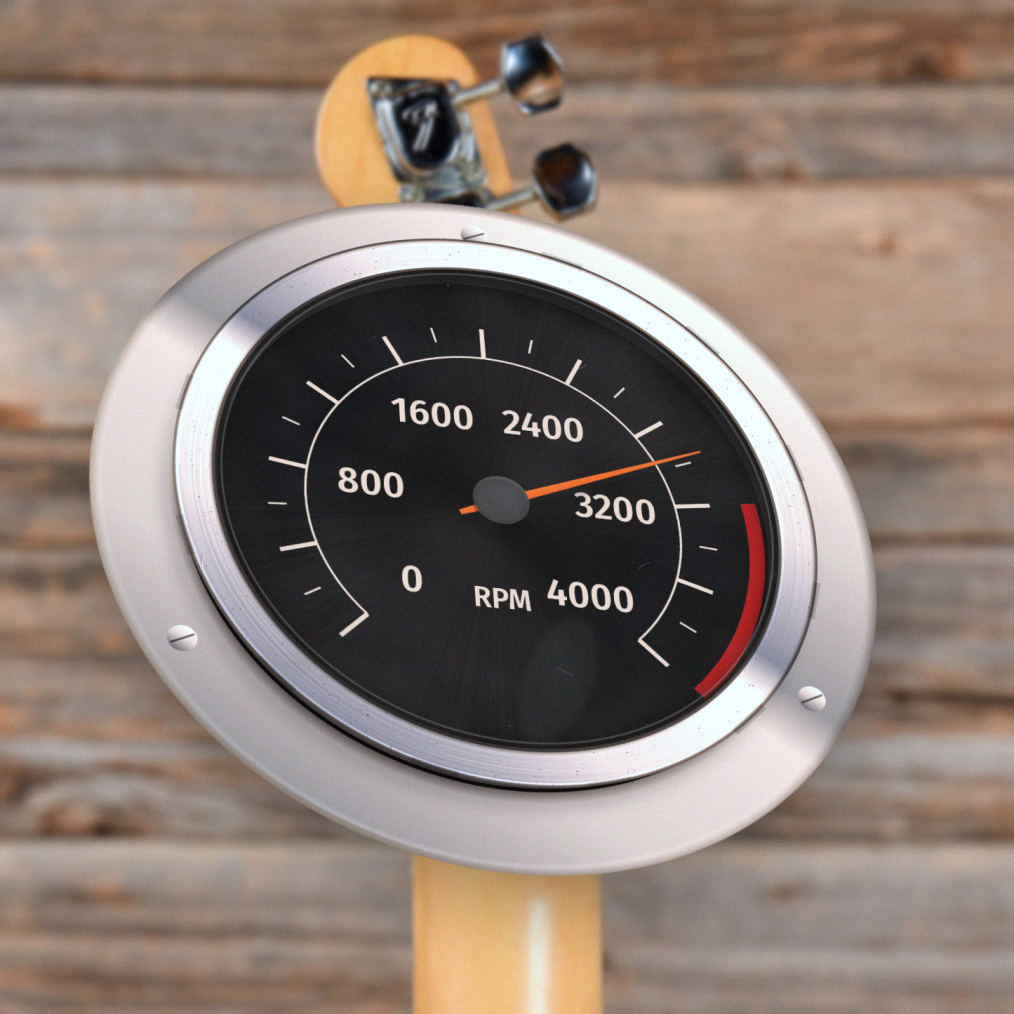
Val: 3000
